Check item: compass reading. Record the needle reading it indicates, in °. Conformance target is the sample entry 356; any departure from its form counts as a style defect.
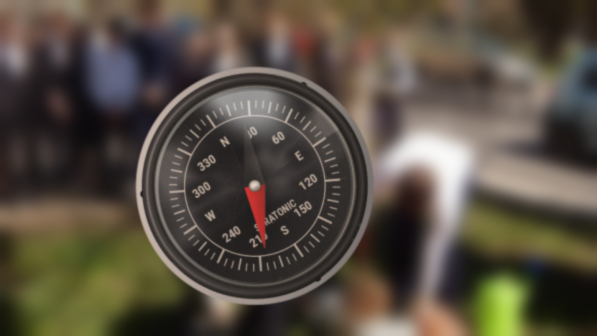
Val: 205
